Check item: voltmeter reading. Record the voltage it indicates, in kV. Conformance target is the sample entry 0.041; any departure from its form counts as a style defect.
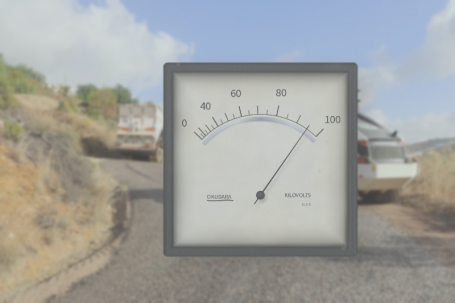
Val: 95
